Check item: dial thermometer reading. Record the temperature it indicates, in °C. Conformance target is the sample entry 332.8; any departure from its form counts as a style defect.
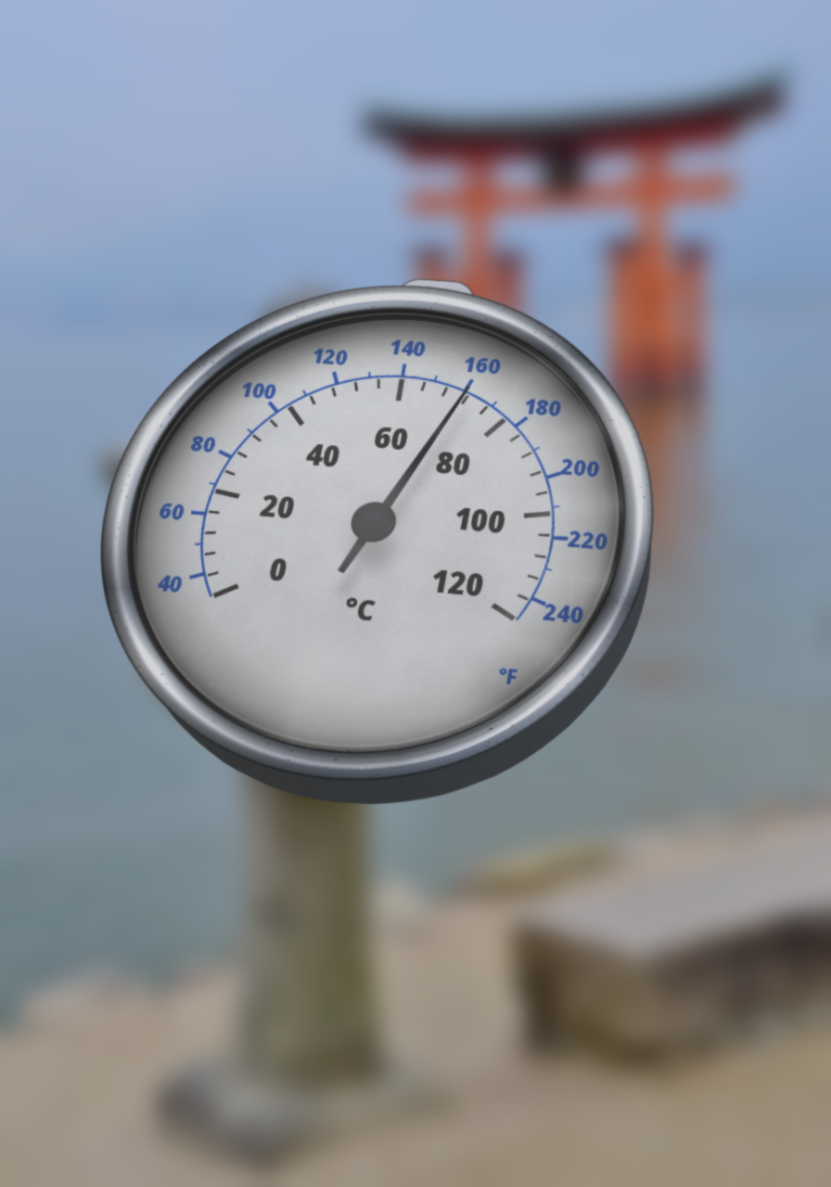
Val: 72
